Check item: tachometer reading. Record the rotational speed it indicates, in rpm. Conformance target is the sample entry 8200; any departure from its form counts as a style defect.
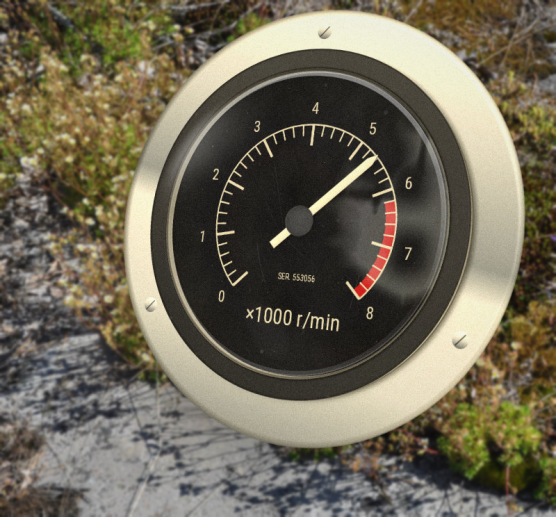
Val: 5400
